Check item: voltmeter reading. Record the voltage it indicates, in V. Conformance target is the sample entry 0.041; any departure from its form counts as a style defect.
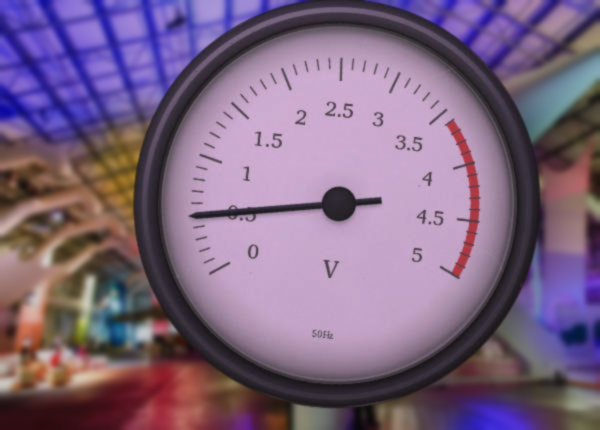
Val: 0.5
